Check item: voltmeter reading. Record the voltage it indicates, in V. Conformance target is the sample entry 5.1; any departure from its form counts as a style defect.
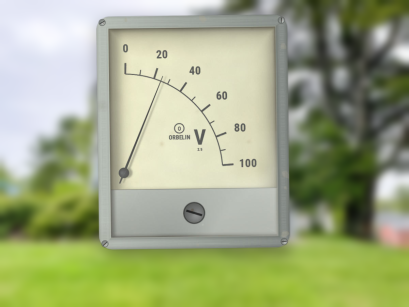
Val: 25
